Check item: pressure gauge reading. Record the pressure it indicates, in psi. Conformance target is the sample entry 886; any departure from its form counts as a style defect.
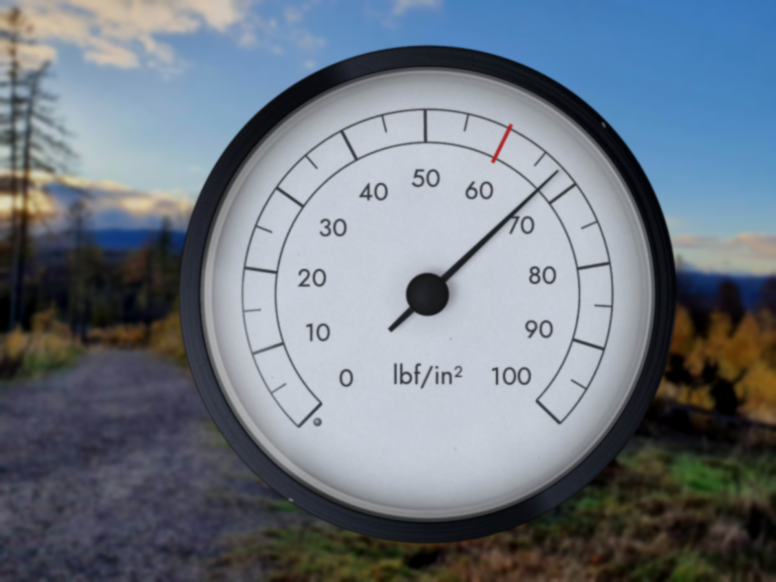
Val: 67.5
